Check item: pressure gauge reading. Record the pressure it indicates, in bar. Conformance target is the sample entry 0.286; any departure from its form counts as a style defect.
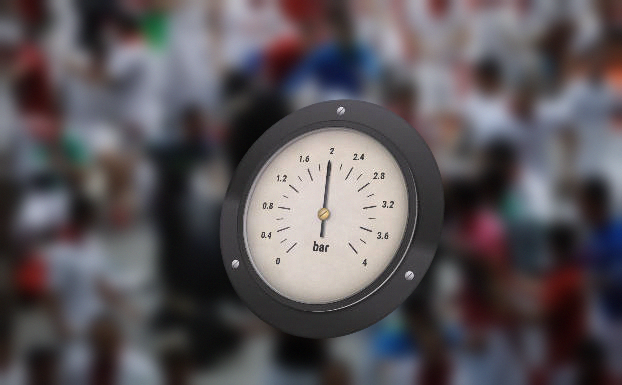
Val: 2
